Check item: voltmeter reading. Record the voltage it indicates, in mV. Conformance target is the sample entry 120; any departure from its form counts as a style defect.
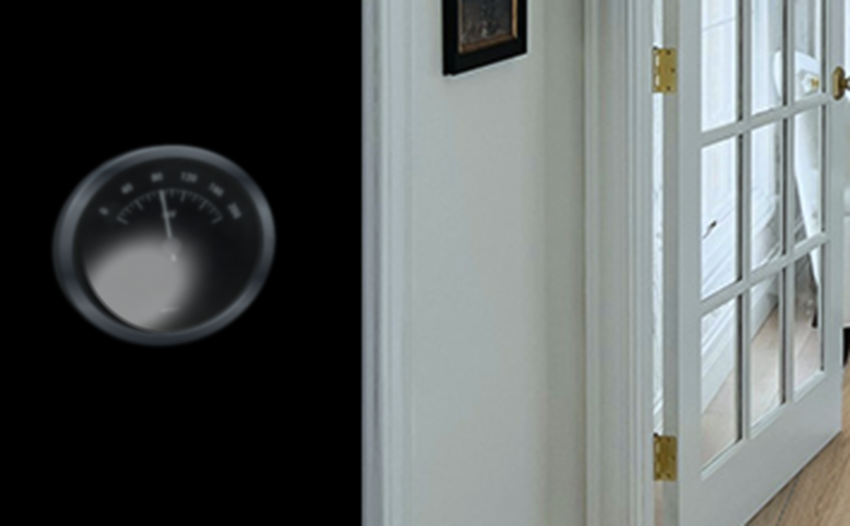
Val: 80
